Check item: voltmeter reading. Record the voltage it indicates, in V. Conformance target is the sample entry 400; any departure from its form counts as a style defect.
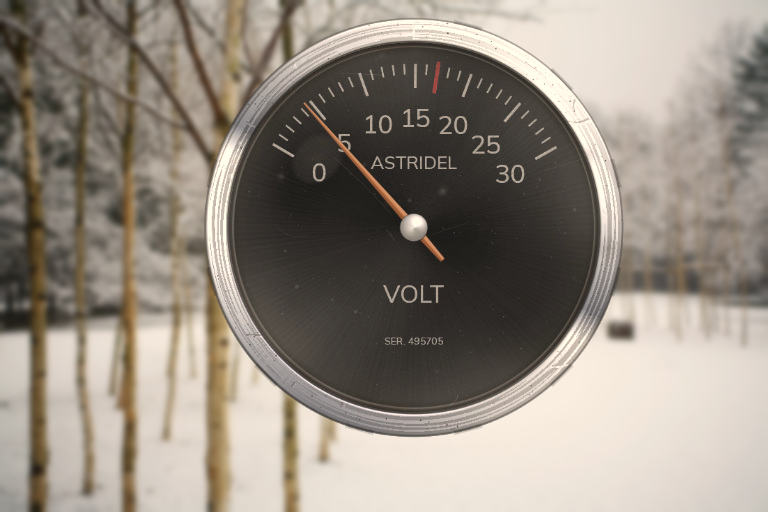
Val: 4.5
